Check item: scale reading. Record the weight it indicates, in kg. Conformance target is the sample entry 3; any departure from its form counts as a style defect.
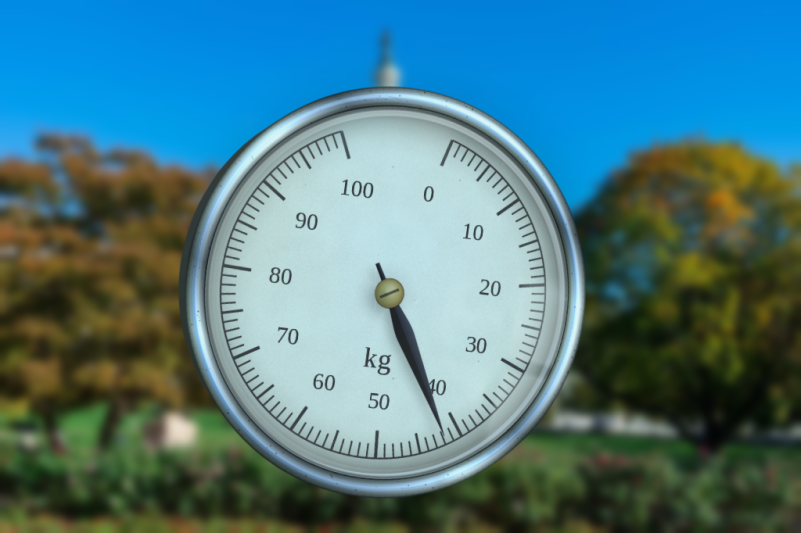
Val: 42
